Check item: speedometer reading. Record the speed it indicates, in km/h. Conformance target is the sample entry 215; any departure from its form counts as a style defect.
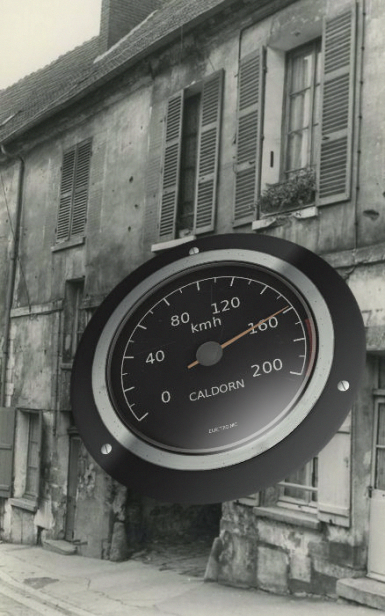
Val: 160
